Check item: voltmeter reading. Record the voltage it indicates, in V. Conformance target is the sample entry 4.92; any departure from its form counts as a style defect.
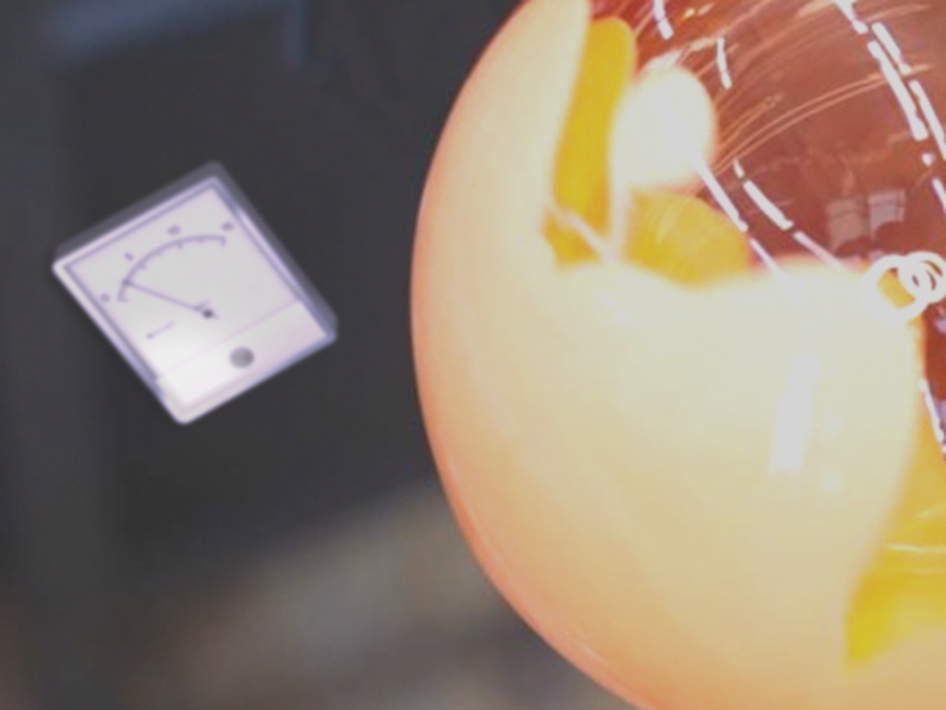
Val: 2.5
